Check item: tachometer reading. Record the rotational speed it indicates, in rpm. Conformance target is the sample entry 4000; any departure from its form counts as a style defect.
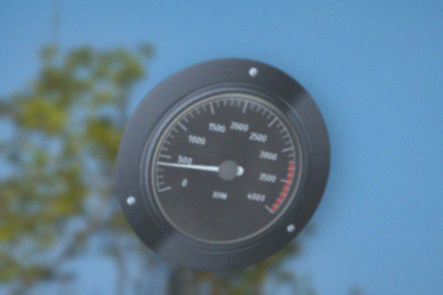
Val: 400
